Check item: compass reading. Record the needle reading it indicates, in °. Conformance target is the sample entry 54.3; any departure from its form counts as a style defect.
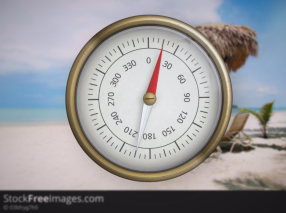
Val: 15
